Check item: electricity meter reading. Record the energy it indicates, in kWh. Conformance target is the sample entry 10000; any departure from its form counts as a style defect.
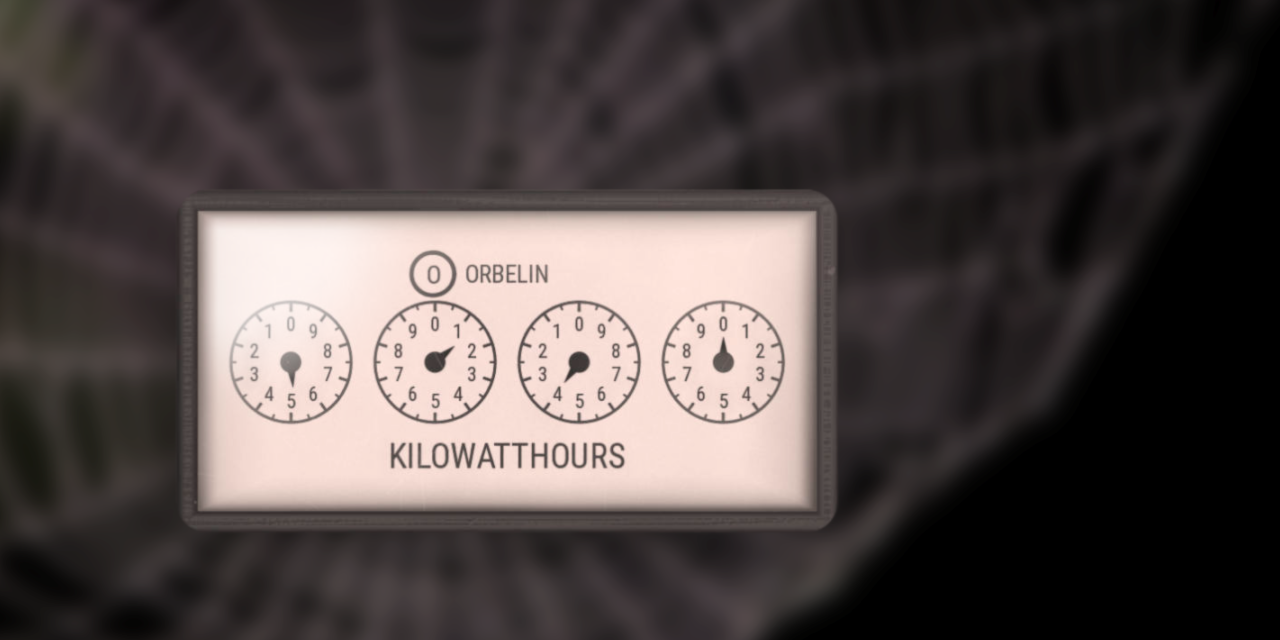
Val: 5140
